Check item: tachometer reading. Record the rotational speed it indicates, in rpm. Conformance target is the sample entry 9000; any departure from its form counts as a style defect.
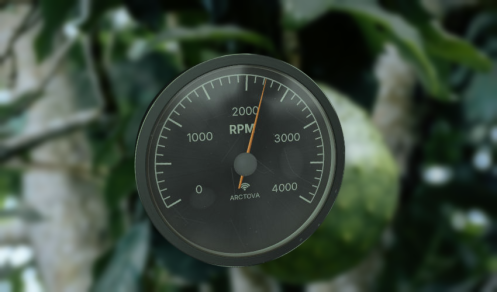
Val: 2200
